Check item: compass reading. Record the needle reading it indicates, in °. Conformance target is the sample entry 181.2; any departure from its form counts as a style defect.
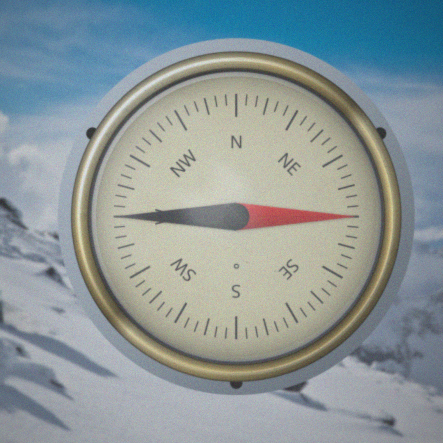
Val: 90
